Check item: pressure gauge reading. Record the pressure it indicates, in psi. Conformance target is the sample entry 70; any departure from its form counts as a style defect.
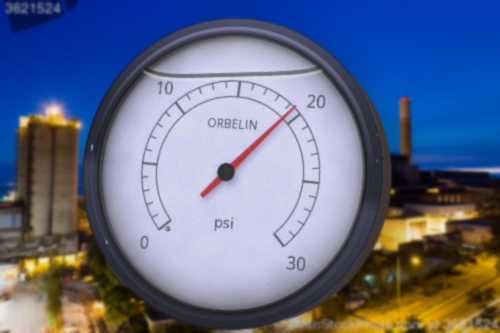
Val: 19.5
